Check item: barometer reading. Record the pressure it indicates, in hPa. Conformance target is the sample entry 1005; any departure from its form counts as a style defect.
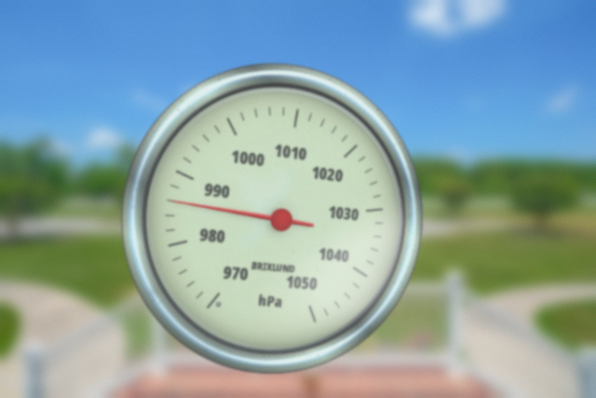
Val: 986
